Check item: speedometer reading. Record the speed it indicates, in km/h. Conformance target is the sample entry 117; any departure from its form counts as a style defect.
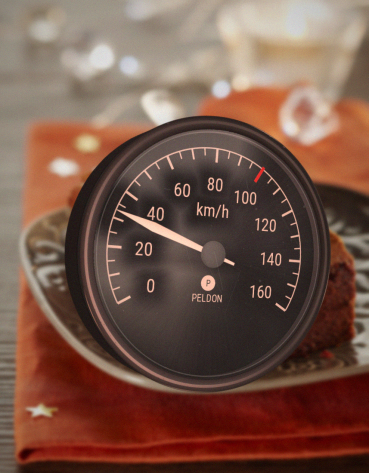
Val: 32.5
